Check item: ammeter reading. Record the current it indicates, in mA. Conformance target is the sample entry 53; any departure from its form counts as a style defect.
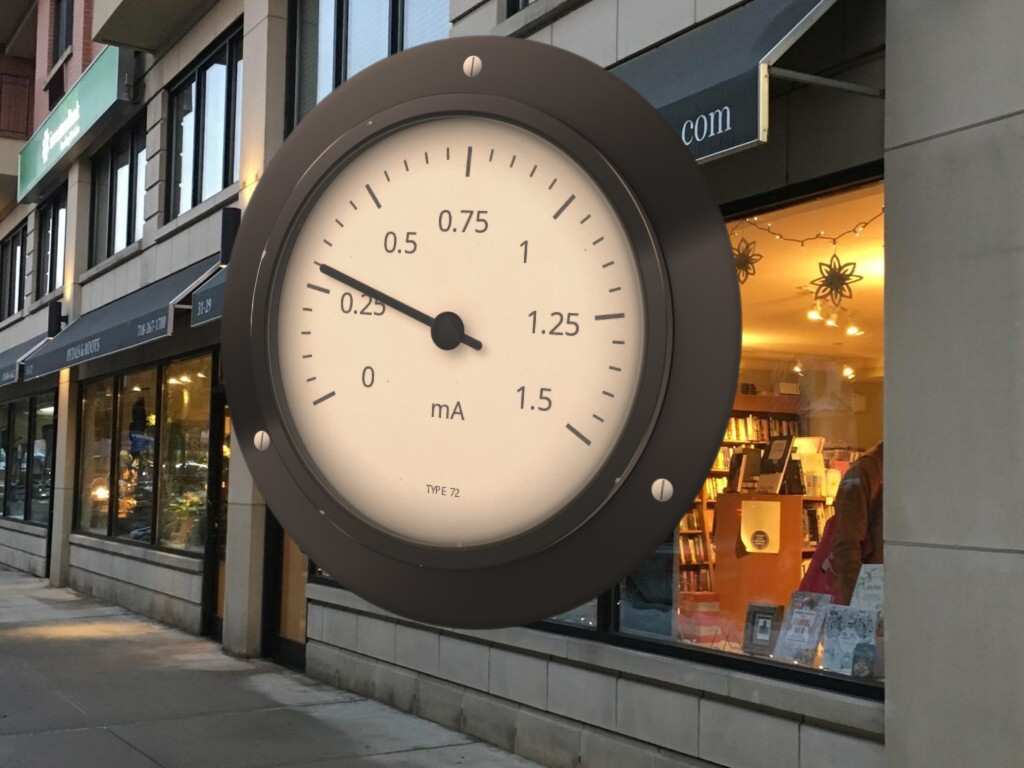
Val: 0.3
